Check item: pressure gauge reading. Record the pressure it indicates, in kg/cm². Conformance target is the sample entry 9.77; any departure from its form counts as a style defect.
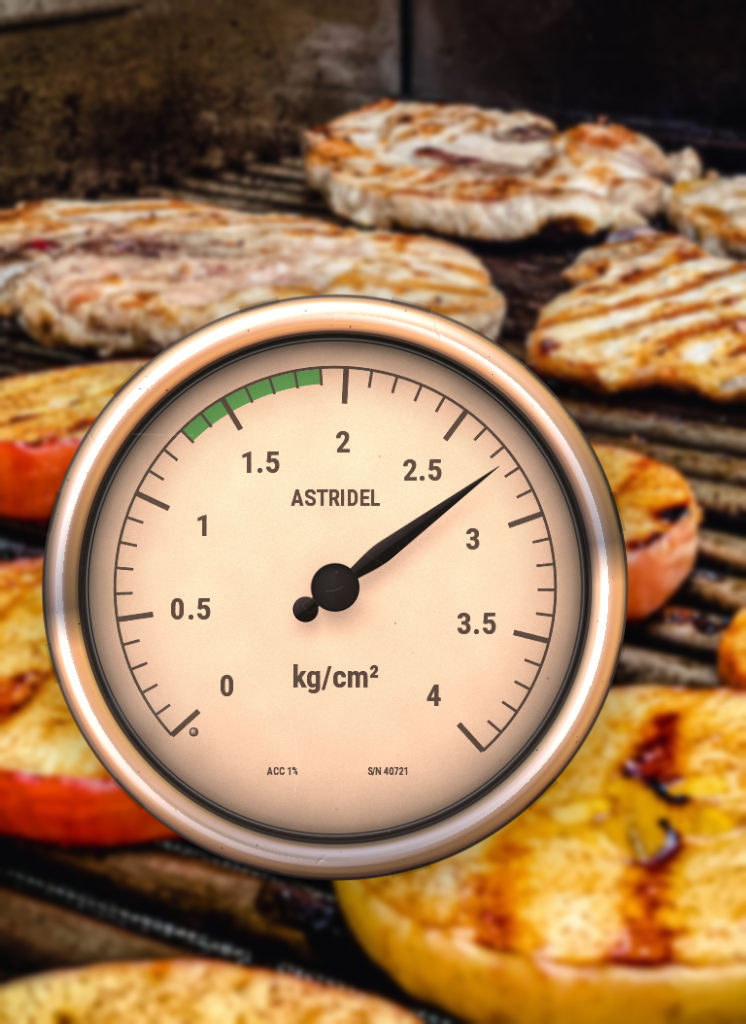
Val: 2.75
